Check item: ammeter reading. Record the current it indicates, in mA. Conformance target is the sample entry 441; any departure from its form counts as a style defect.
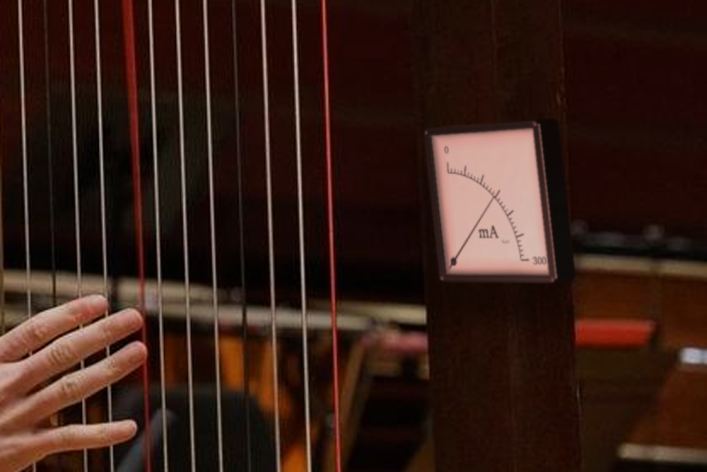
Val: 150
